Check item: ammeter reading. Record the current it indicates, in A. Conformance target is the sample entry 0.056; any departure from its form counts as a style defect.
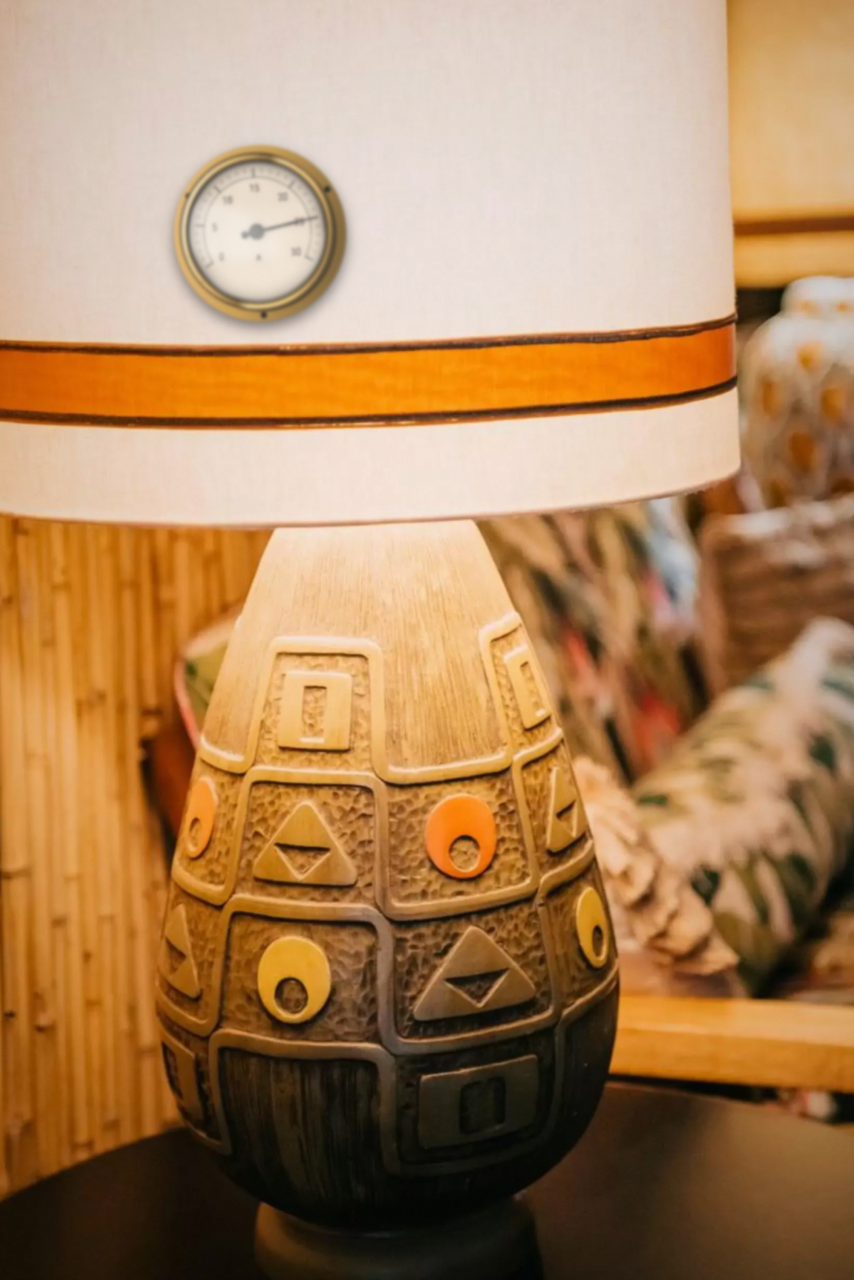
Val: 25
